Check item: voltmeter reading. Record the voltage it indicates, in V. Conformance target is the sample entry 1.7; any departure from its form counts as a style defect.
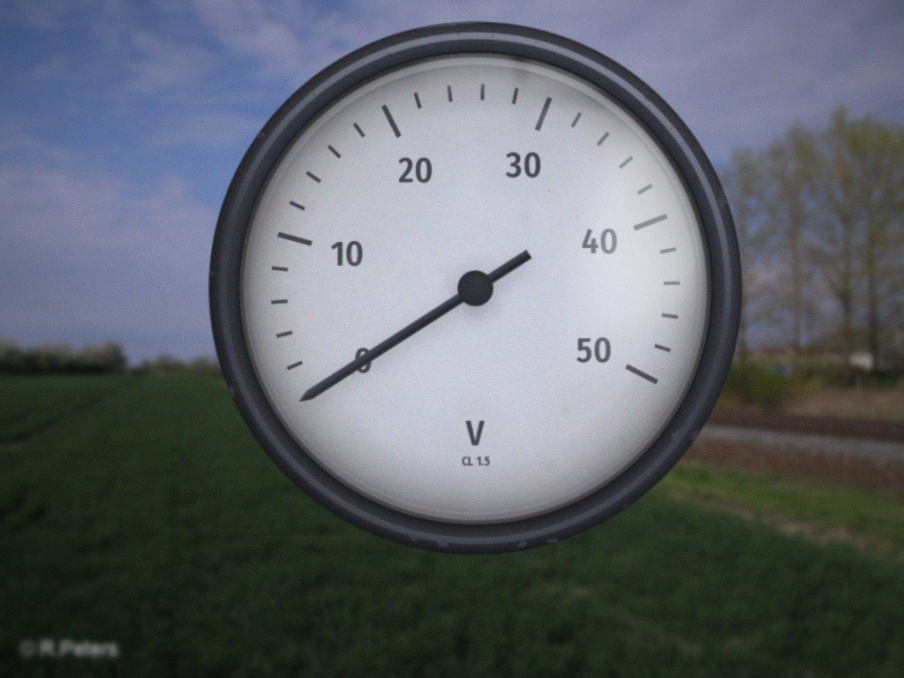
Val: 0
